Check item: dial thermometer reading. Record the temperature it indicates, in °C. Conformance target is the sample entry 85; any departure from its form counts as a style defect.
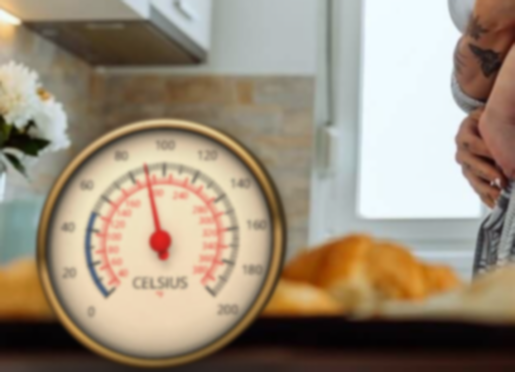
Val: 90
